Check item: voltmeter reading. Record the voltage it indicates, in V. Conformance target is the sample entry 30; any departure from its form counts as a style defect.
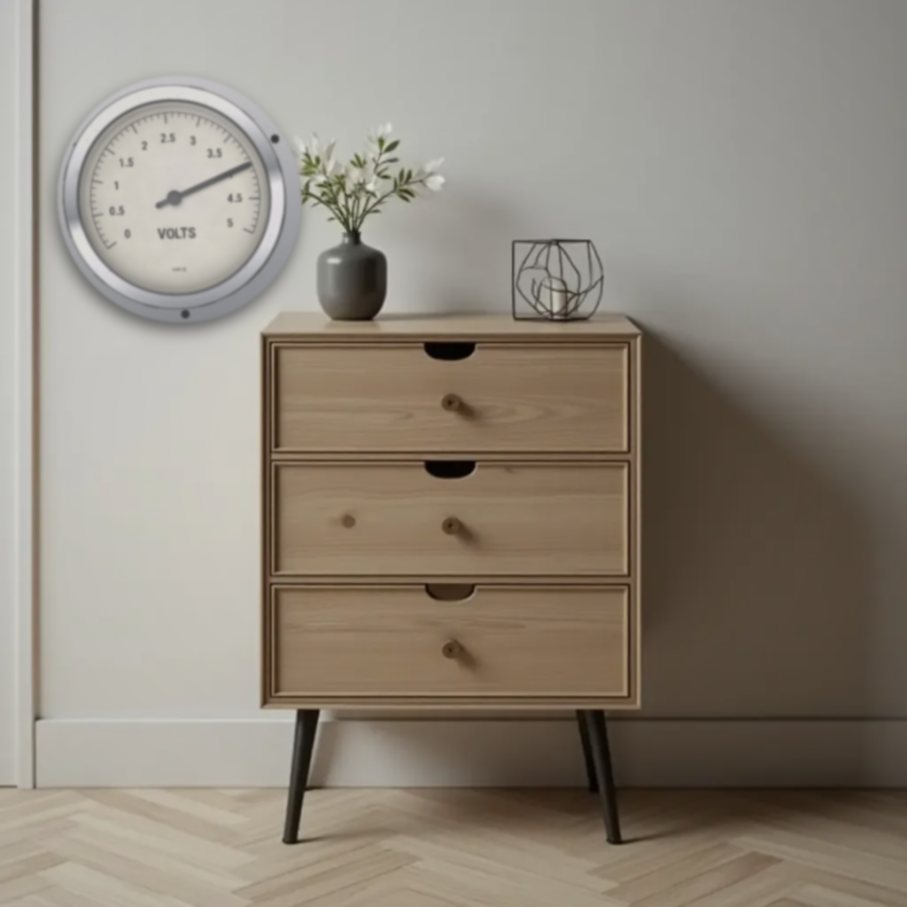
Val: 4
